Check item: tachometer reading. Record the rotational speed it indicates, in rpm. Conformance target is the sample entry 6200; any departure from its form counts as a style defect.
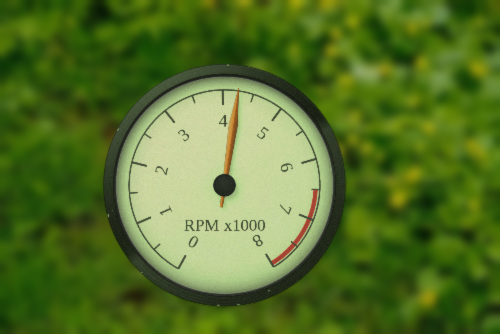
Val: 4250
